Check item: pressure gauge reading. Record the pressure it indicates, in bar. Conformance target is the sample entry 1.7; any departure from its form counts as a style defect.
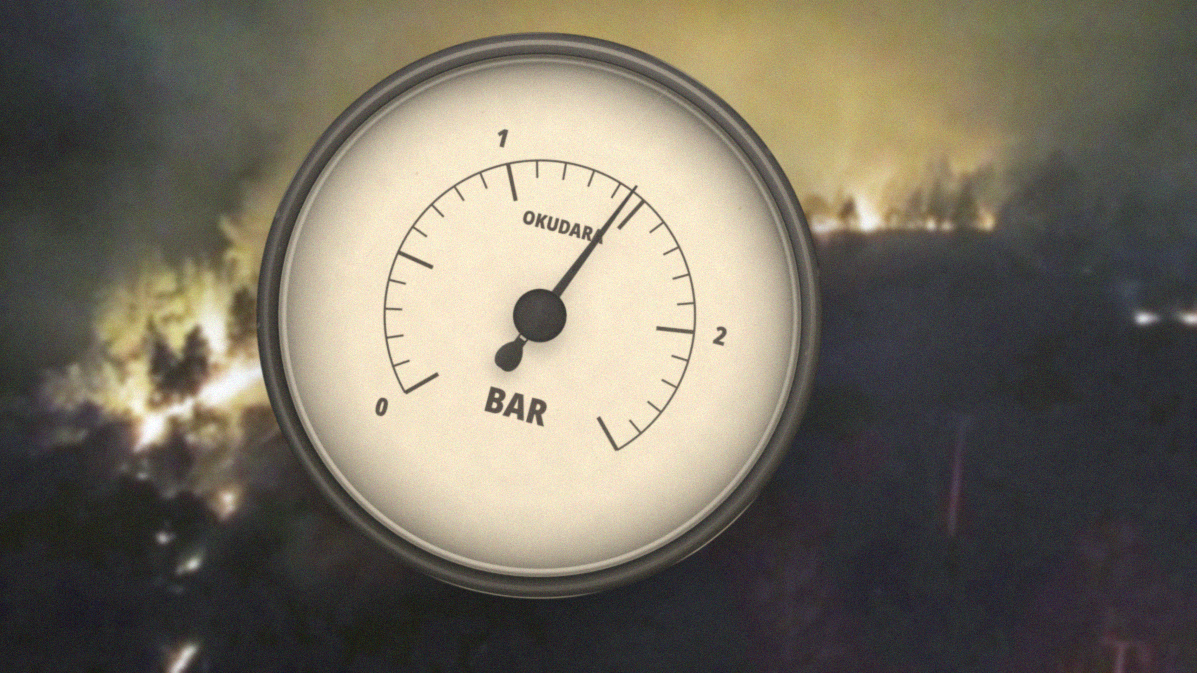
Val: 1.45
